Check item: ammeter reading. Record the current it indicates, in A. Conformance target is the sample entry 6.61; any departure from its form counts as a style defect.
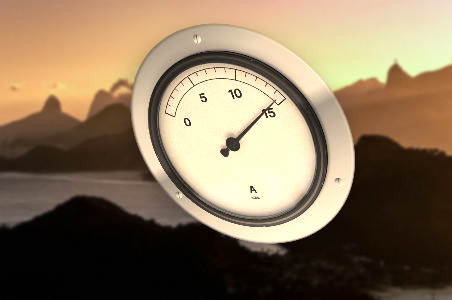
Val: 14.5
